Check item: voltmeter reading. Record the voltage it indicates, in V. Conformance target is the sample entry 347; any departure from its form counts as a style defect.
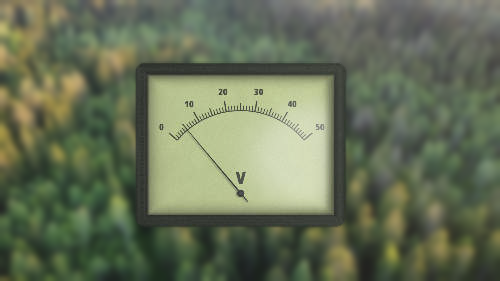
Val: 5
